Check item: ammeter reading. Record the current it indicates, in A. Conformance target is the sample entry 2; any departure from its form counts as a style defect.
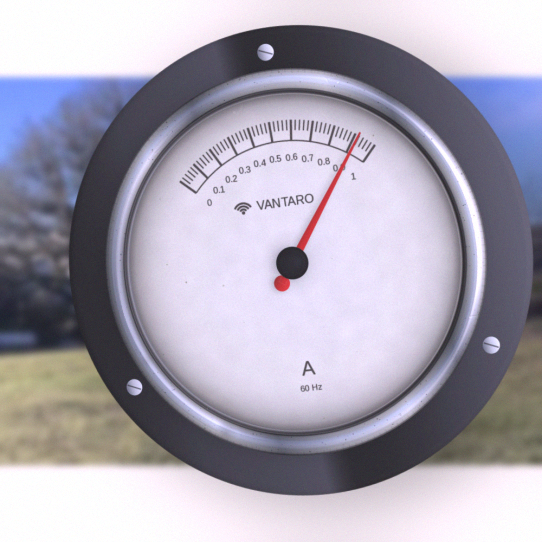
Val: 0.92
